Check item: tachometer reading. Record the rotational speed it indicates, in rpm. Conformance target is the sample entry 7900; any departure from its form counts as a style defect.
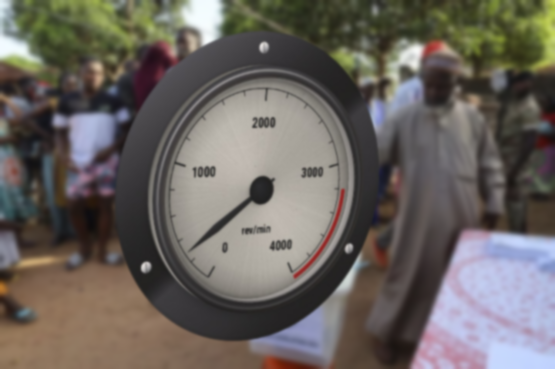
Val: 300
